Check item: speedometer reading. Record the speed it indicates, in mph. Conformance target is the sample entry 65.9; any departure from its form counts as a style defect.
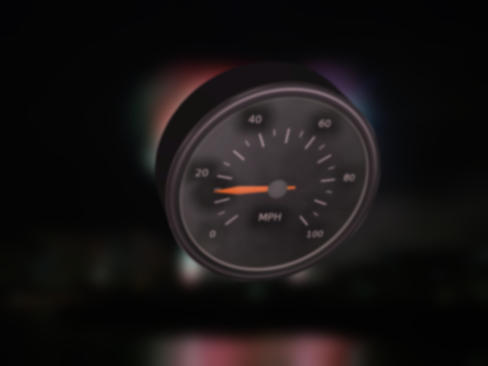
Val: 15
